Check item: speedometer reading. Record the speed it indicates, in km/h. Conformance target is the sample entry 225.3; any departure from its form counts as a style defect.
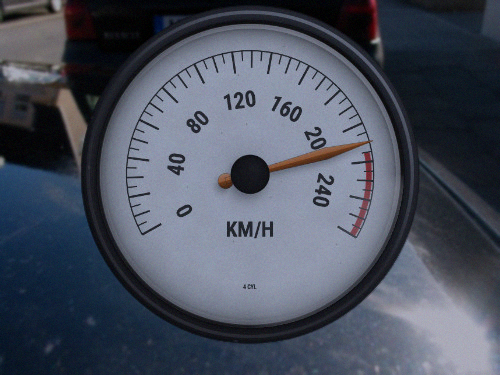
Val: 210
